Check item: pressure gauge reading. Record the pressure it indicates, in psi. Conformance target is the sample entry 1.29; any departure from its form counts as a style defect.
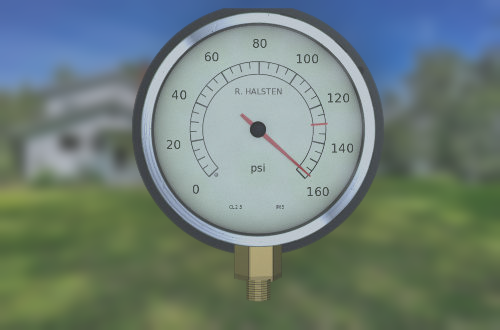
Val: 157.5
